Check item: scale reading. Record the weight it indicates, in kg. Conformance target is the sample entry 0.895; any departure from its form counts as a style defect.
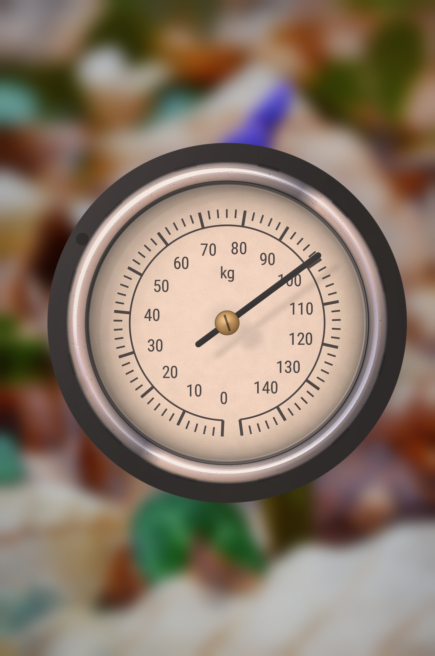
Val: 99
